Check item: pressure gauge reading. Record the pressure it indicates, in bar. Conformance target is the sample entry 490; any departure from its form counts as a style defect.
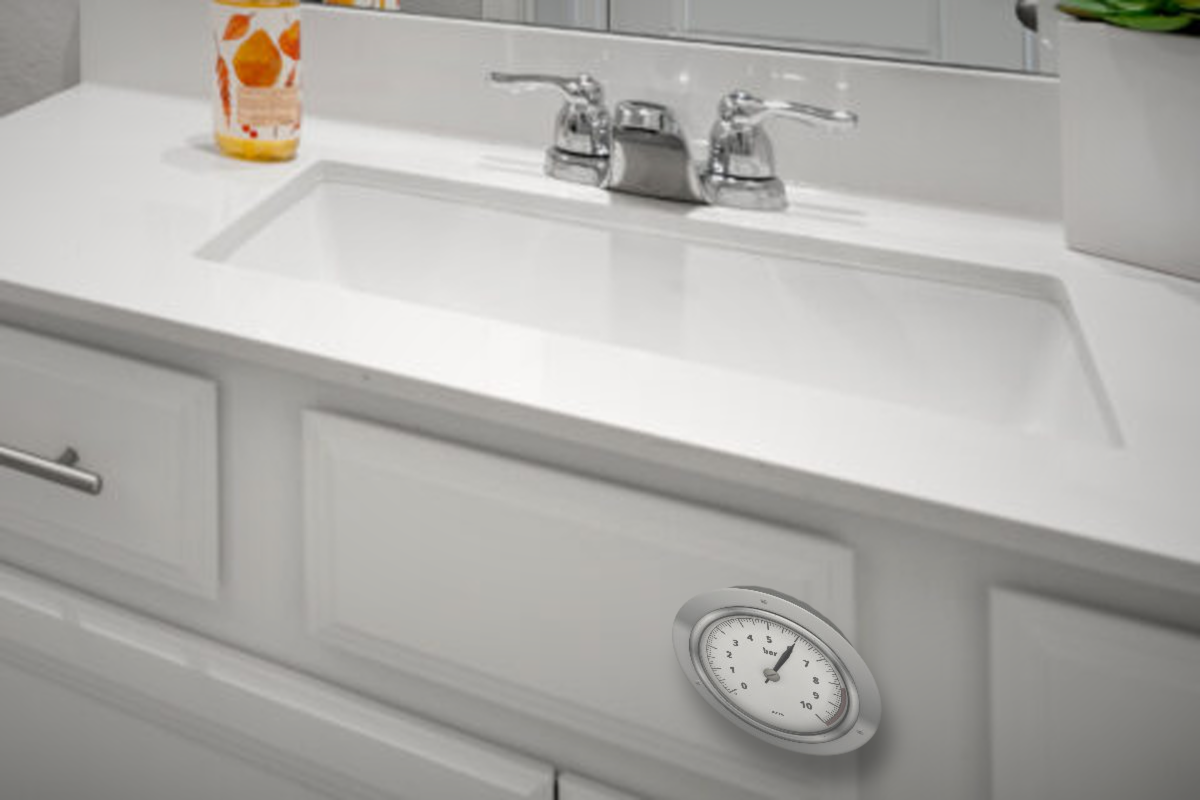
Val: 6
